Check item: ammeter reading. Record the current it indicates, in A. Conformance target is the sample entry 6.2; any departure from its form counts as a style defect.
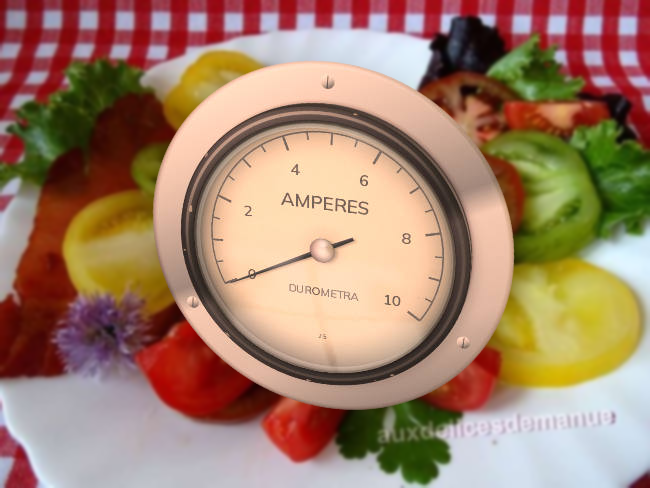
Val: 0
